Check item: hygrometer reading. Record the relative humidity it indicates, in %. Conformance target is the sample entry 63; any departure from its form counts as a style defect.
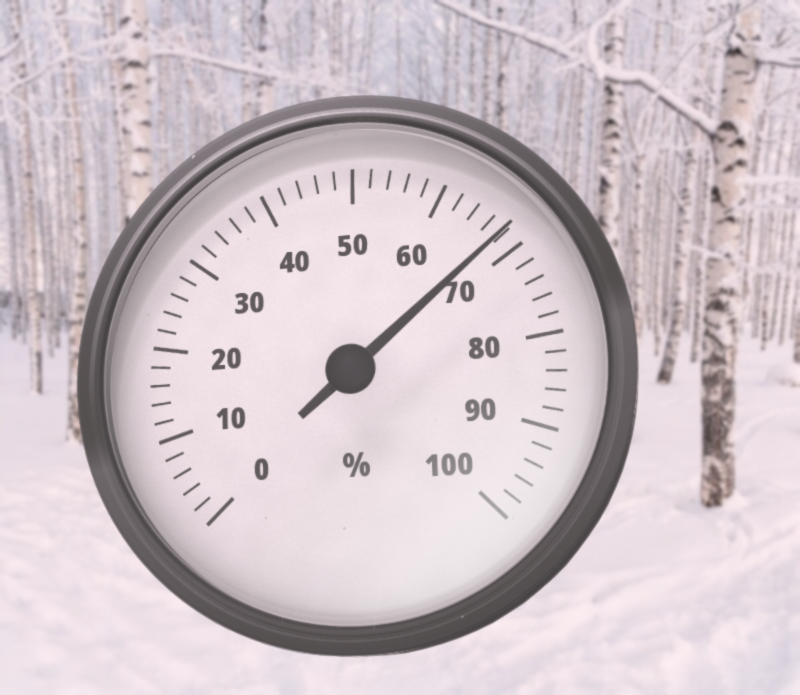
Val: 68
